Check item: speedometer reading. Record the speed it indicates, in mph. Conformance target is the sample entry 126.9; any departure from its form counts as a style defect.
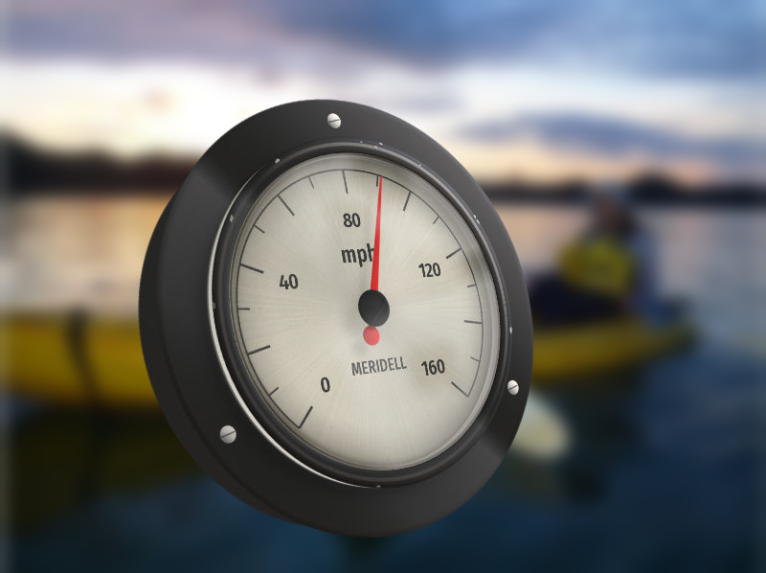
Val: 90
